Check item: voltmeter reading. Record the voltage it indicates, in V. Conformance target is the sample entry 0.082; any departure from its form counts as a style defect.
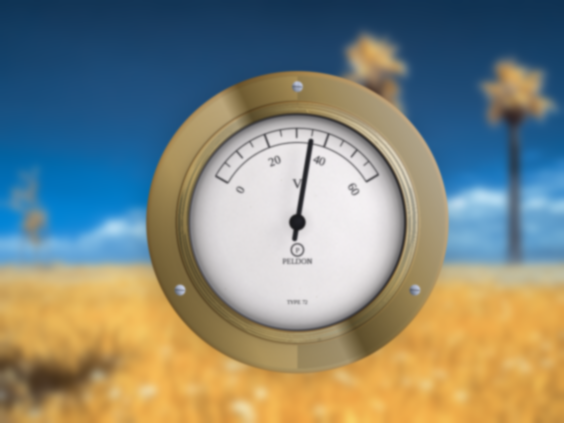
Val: 35
